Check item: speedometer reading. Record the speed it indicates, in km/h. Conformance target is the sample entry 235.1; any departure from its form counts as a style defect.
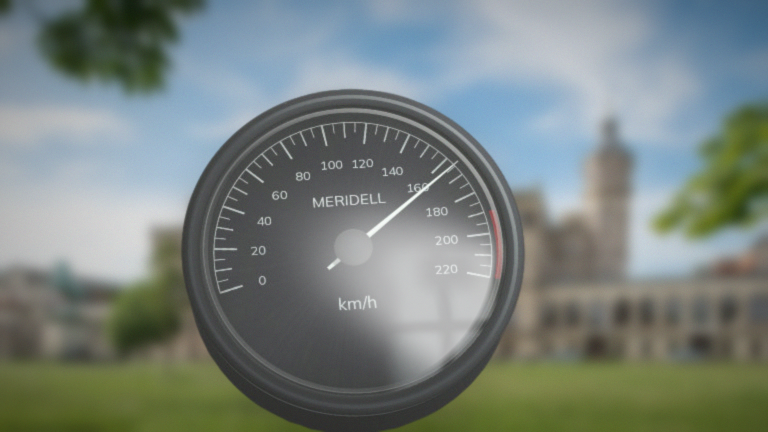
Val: 165
